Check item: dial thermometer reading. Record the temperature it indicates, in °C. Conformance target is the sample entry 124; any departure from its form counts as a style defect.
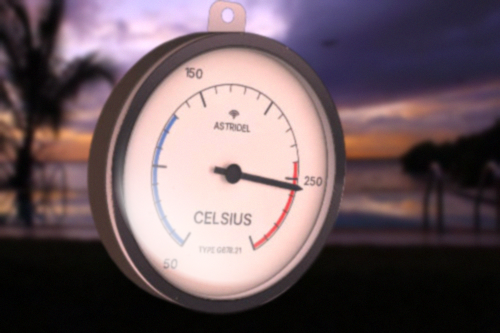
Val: 255
